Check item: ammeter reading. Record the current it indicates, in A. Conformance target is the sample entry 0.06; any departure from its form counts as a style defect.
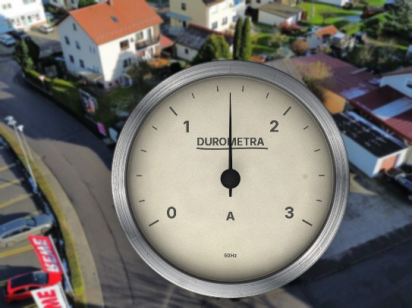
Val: 1.5
